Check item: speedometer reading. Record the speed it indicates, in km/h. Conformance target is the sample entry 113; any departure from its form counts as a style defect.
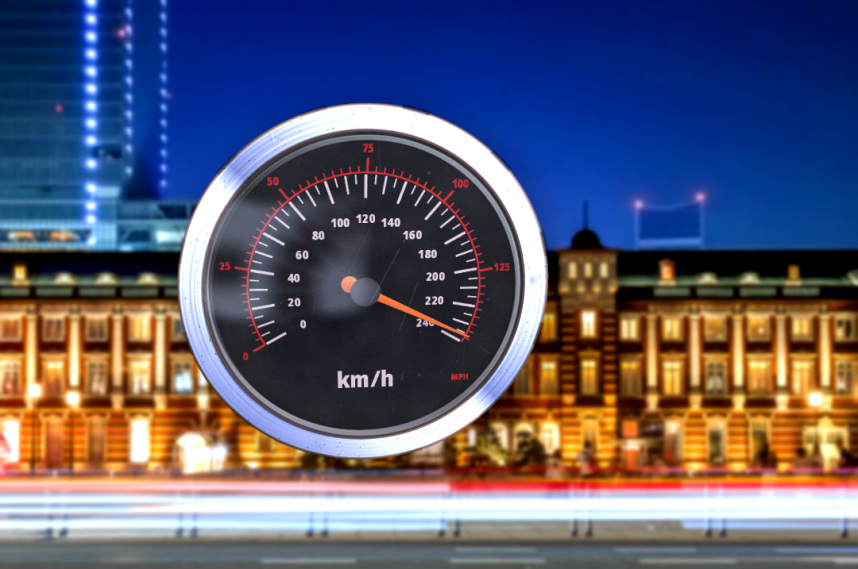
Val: 235
